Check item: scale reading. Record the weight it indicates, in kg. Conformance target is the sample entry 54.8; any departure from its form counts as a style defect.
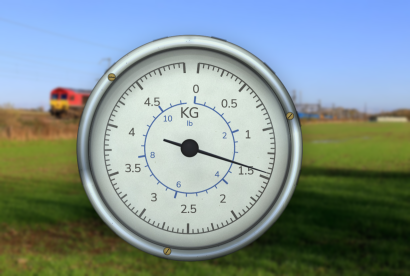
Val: 1.45
